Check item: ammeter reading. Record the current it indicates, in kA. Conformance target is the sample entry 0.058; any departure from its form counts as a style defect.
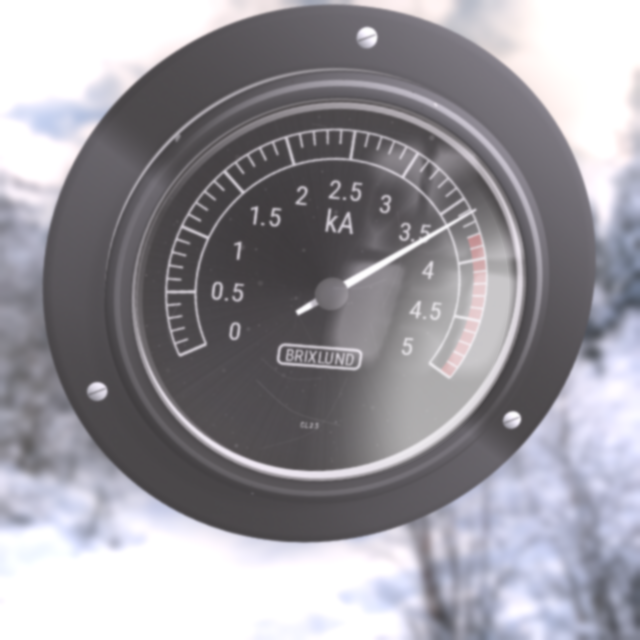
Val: 3.6
